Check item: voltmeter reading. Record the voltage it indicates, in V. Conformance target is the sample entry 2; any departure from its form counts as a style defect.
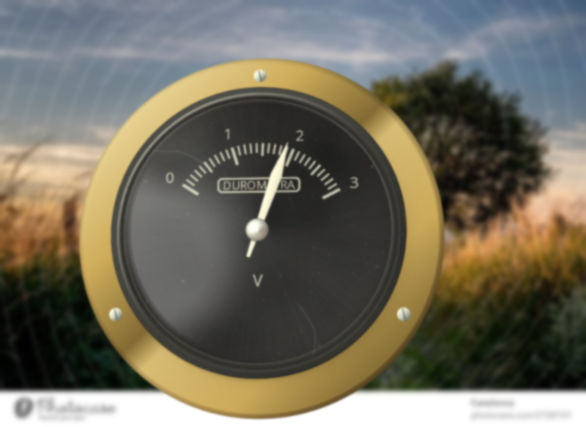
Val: 1.9
